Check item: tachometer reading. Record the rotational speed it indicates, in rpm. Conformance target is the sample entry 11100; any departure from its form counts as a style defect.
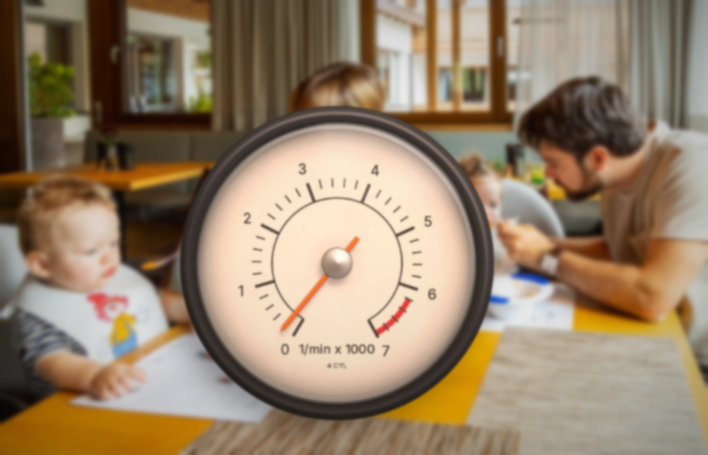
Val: 200
